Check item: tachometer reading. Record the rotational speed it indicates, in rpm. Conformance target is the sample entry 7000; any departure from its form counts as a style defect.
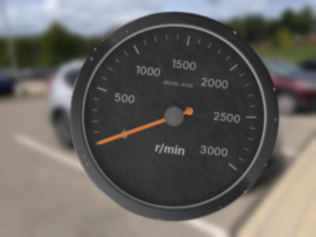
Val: 0
